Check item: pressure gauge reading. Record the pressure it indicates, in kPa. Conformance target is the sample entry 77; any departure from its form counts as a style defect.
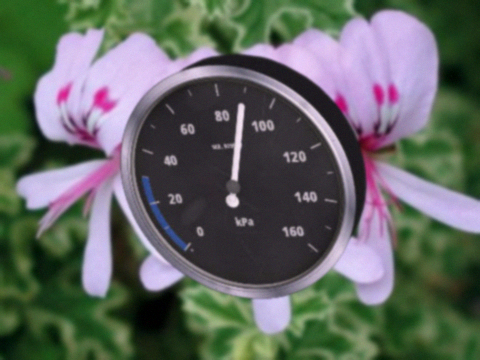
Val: 90
